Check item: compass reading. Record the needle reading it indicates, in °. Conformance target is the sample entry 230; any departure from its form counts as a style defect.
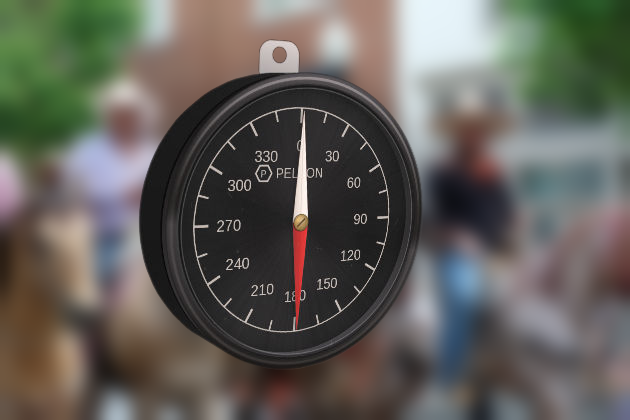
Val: 180
